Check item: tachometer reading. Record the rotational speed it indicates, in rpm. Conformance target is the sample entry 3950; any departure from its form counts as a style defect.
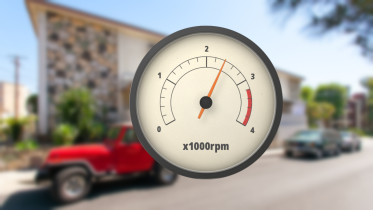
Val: 2400
